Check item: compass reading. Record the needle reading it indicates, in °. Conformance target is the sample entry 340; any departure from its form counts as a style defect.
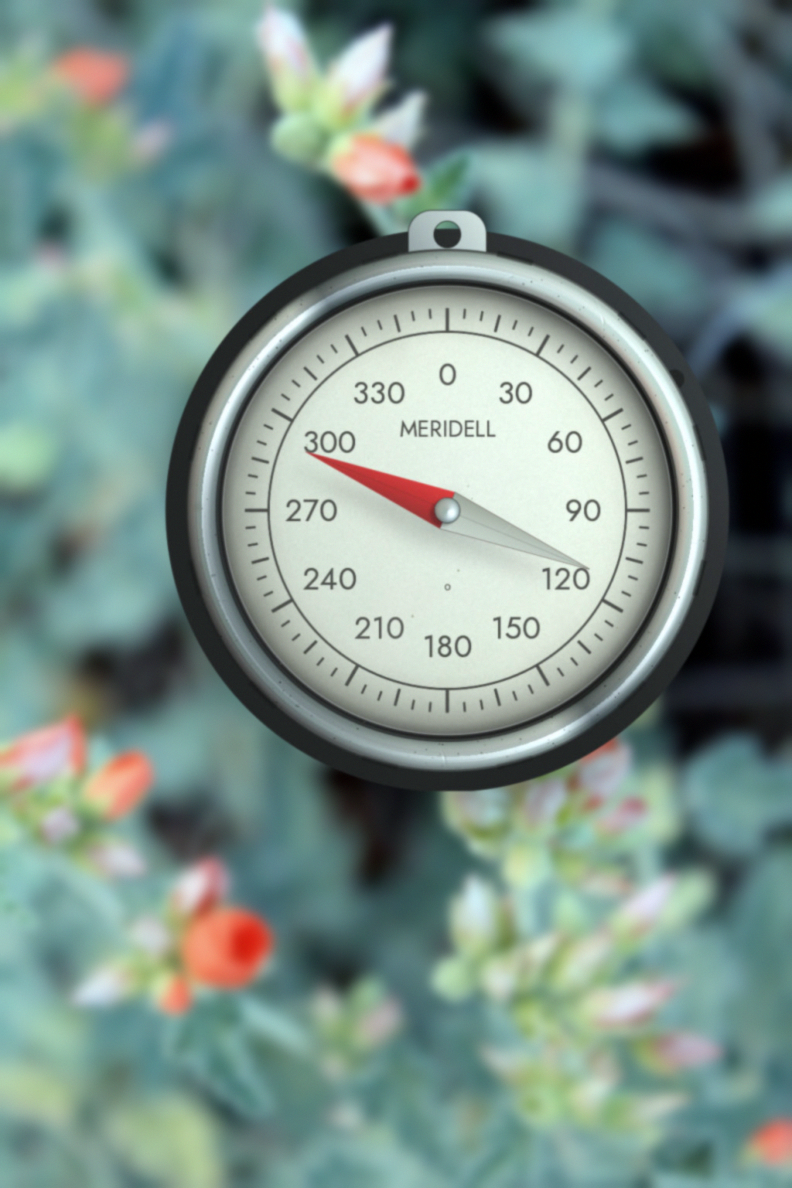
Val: 292.5
